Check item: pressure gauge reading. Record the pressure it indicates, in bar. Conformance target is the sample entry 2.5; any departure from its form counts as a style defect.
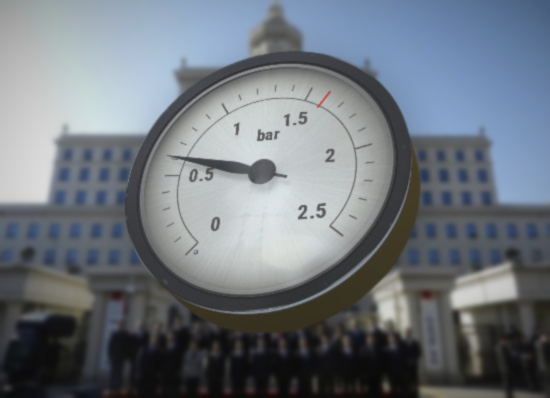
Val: 0.6
